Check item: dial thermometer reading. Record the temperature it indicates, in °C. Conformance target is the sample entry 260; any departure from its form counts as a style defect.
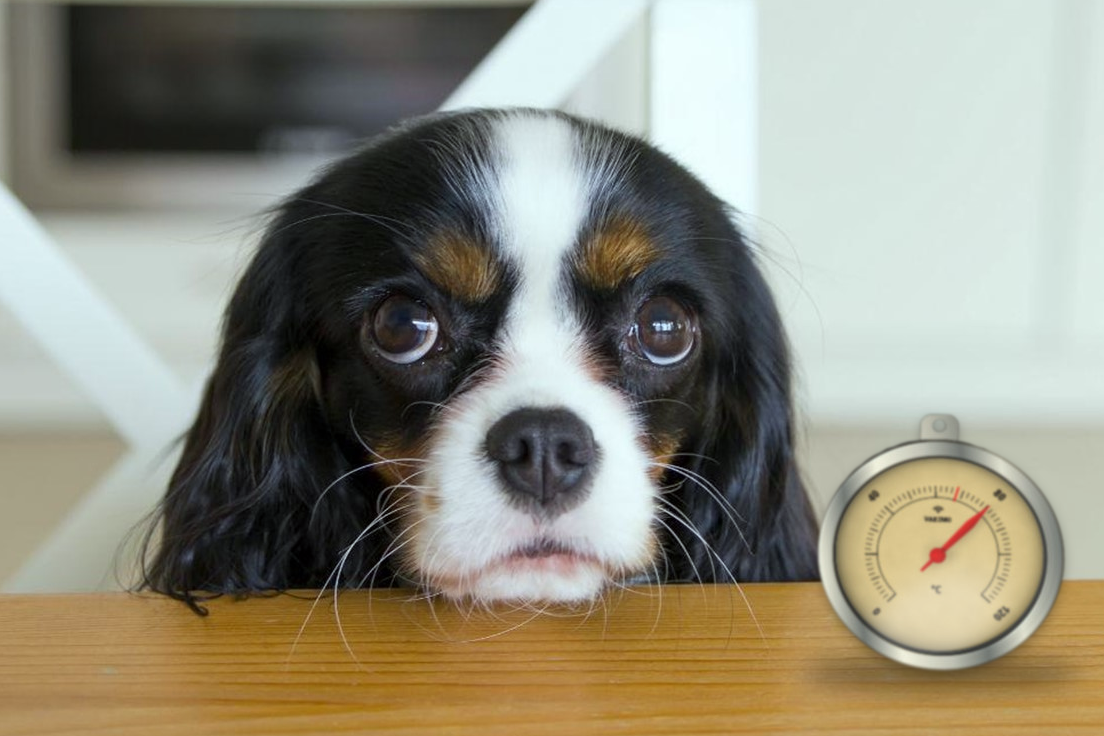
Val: 80
